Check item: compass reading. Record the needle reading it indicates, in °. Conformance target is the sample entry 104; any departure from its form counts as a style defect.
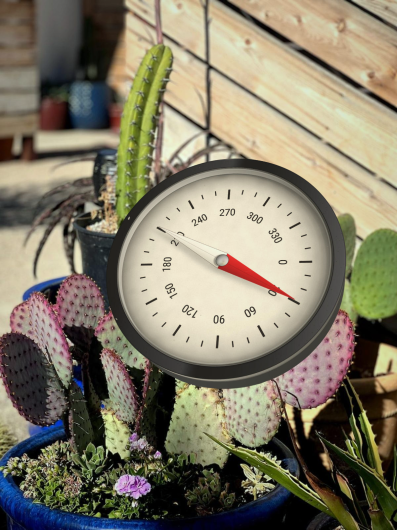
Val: 30
